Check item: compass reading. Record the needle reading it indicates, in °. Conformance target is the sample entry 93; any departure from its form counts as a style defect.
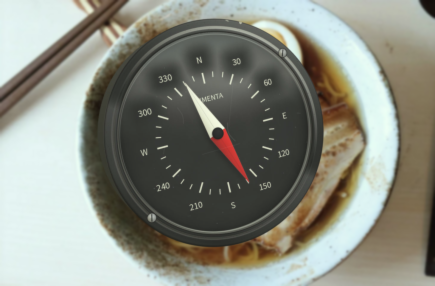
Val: 160
